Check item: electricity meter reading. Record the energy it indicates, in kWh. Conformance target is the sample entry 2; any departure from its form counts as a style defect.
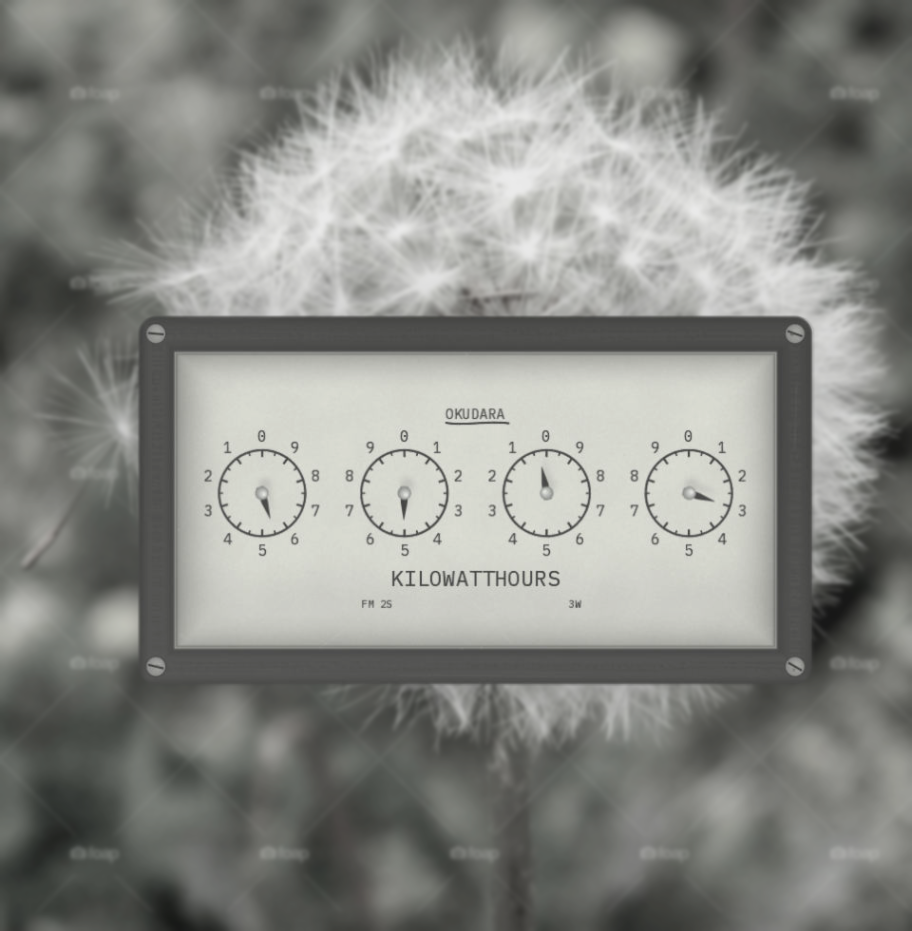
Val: 5503
